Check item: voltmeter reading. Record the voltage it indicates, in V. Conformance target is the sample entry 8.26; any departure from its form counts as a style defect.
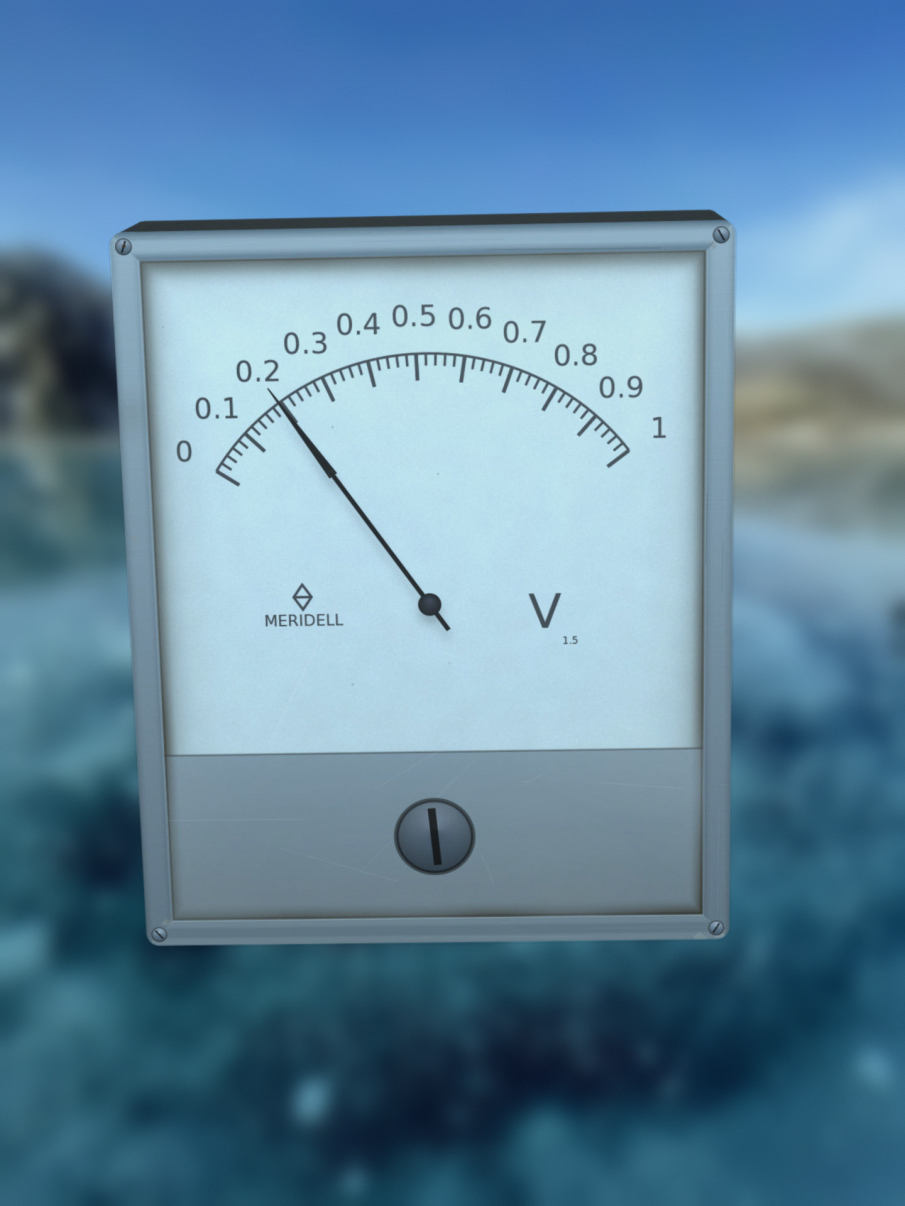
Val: 0.2
